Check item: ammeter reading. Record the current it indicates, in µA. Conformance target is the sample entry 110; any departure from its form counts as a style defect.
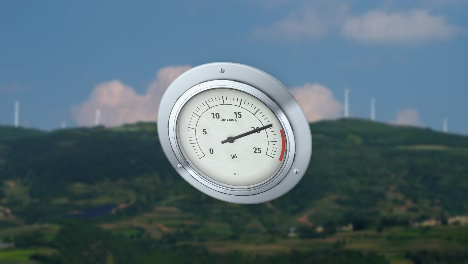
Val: 20
